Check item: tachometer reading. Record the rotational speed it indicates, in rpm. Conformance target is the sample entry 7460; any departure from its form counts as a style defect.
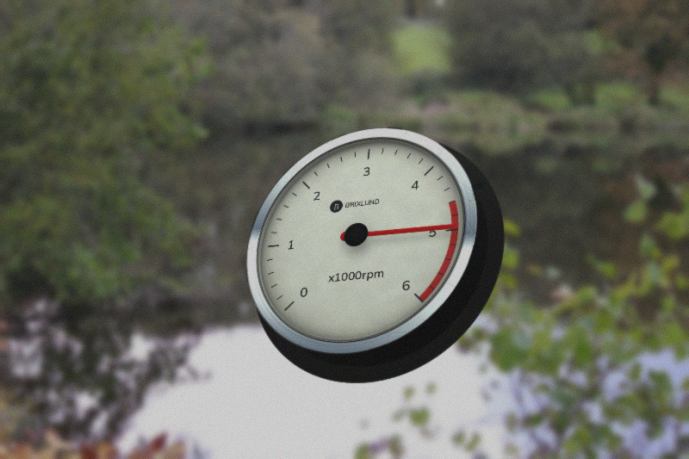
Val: 5000
